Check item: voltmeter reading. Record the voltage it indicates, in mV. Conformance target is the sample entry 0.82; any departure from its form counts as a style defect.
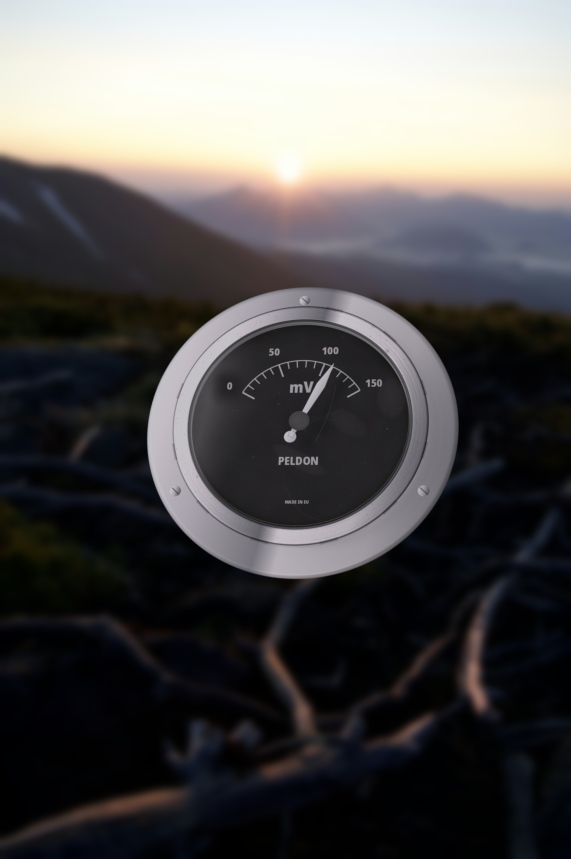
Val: 110
